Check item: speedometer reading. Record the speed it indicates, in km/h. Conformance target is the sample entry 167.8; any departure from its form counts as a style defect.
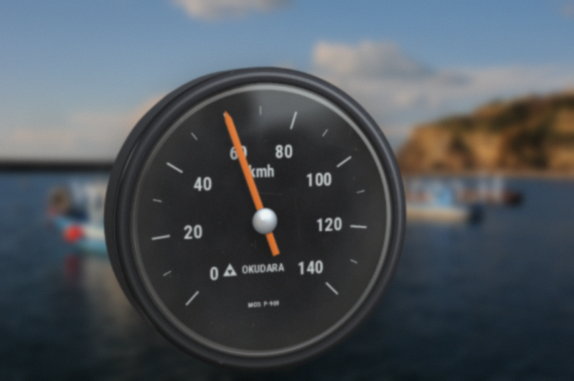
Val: 60
